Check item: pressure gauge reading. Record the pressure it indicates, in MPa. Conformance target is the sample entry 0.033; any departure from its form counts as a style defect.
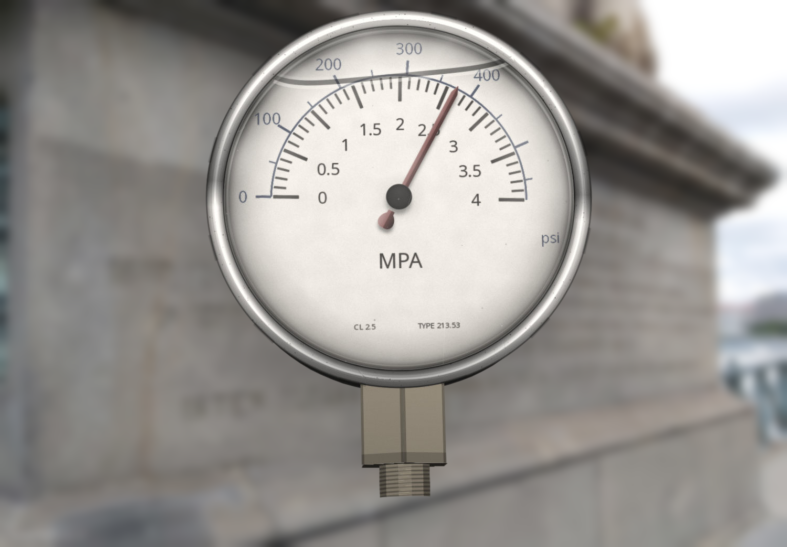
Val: 2.6
